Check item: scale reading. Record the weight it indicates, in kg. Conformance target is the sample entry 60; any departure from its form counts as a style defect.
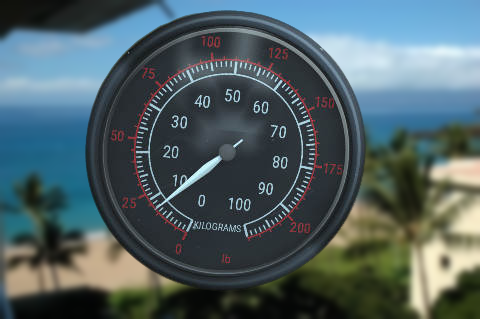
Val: 8
